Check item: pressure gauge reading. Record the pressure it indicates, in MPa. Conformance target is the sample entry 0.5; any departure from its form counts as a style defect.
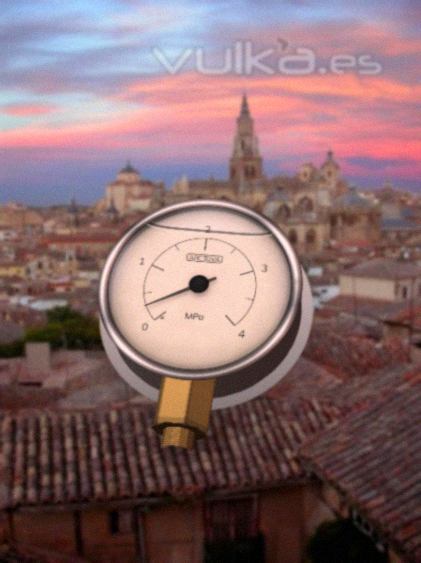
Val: 0.25
